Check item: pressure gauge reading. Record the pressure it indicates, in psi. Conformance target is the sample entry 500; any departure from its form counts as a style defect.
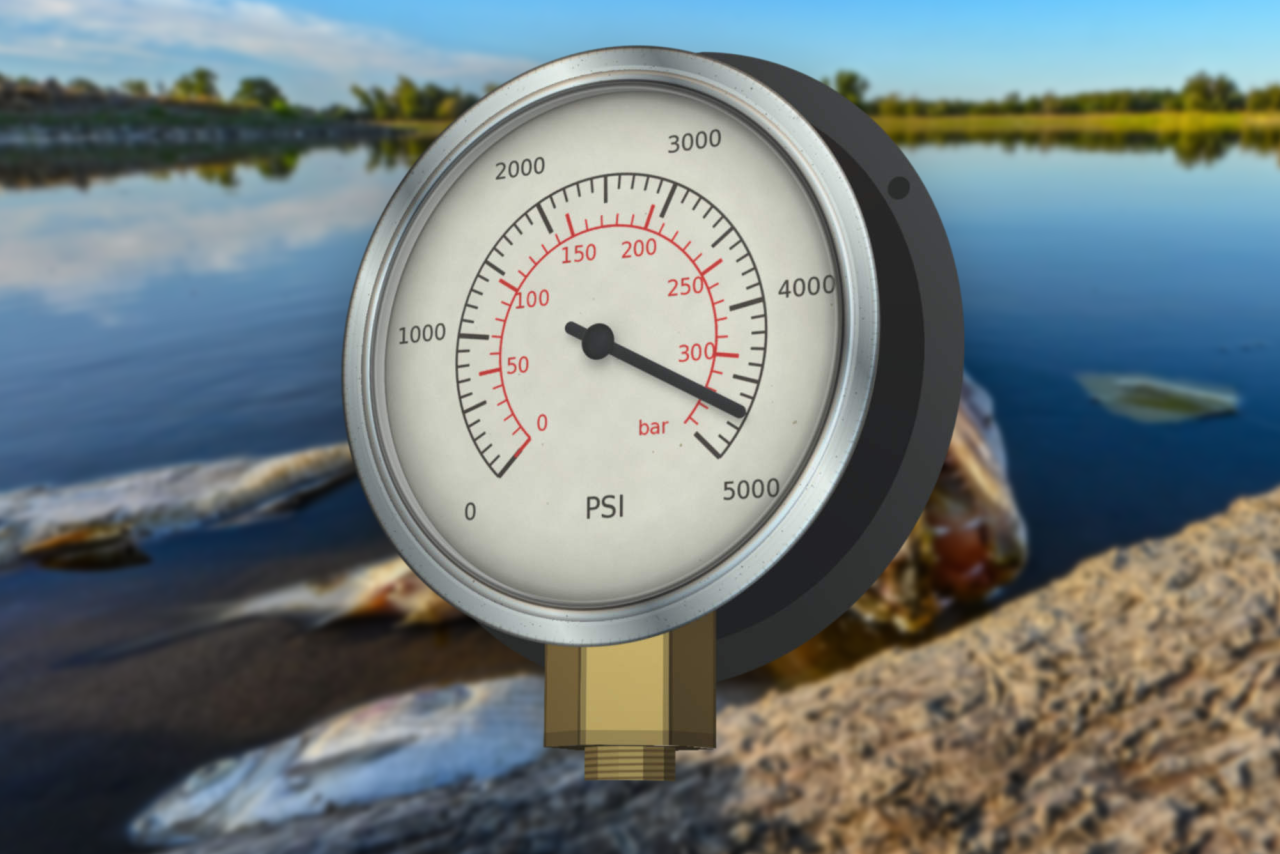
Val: 4700
